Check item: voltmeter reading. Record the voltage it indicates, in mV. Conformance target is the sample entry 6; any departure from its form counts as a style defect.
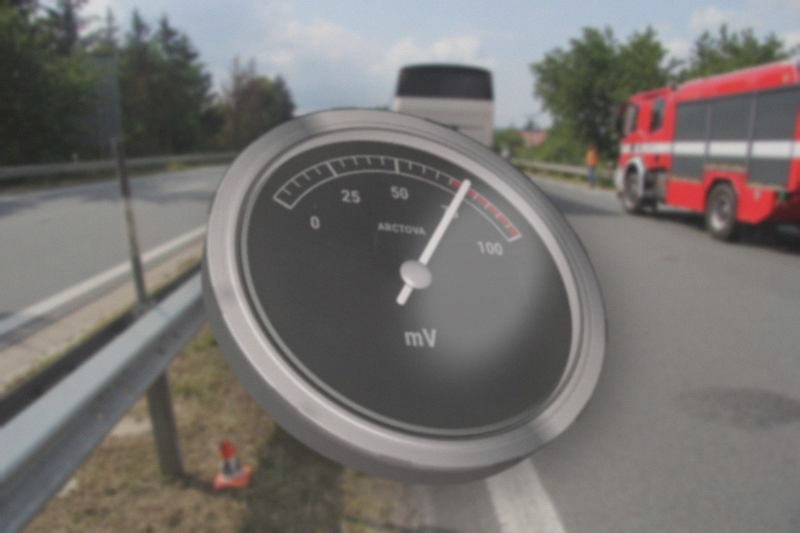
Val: 75
